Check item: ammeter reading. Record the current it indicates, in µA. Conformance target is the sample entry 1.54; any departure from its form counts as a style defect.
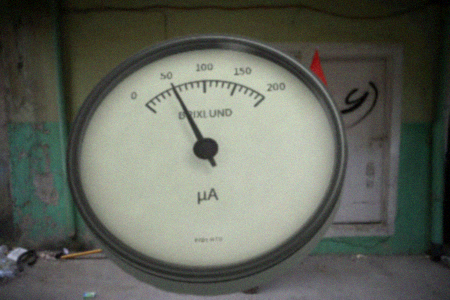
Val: 50
